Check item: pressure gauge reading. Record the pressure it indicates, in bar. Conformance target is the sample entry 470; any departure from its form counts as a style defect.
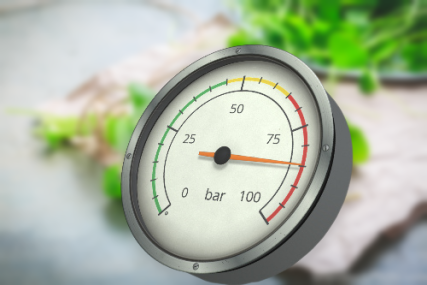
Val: 85
